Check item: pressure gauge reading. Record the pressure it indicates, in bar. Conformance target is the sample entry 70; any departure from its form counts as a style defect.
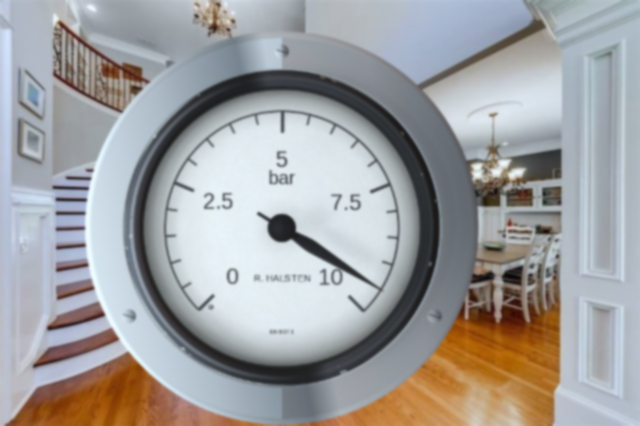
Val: 9.5
